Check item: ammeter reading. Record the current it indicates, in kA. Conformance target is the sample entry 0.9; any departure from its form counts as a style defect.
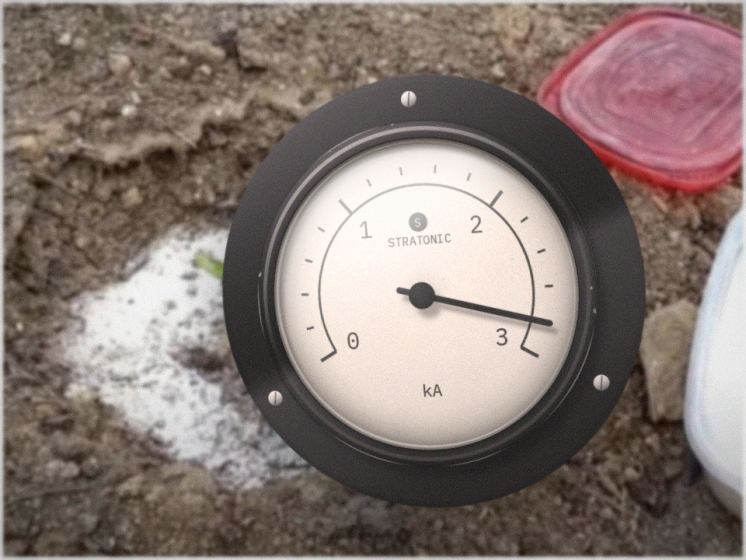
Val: 2.8
